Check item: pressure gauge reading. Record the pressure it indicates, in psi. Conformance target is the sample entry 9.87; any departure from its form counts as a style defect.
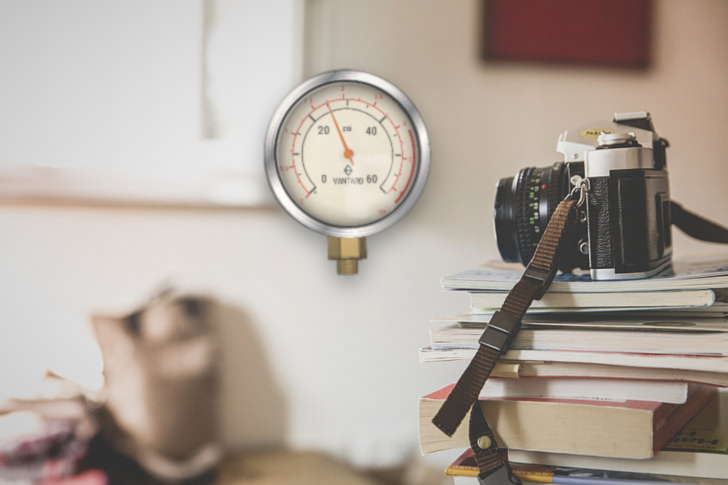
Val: 25
